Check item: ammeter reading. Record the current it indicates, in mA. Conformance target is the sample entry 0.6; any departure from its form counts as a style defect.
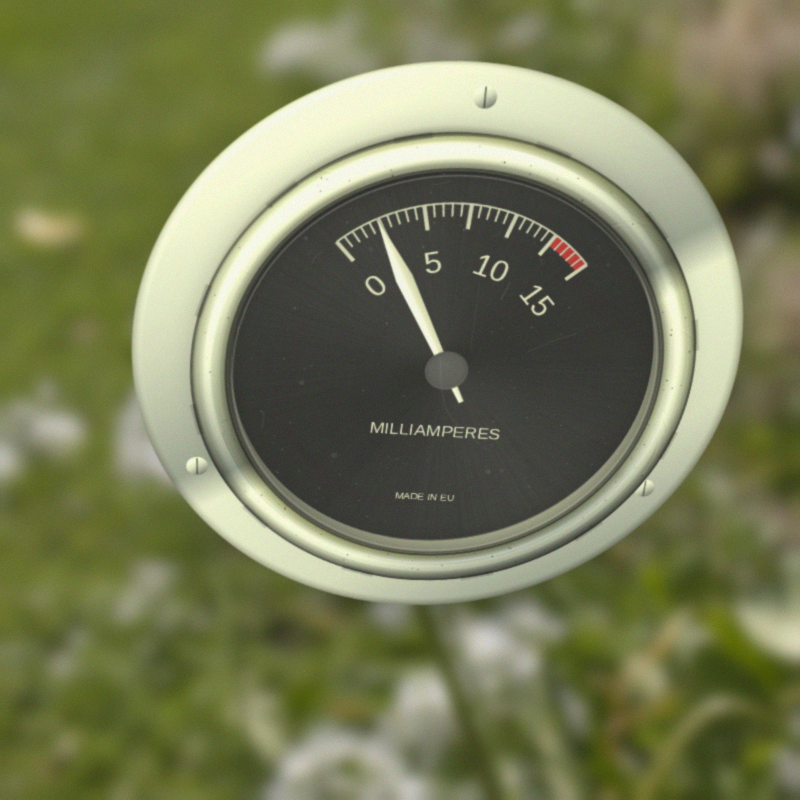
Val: 2.5
